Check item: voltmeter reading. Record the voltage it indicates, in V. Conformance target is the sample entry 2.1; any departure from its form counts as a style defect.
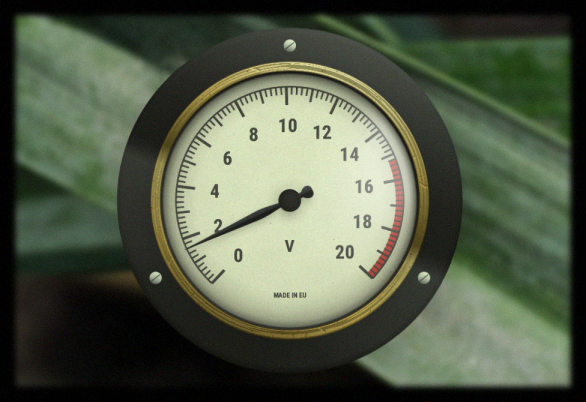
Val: 1.6
